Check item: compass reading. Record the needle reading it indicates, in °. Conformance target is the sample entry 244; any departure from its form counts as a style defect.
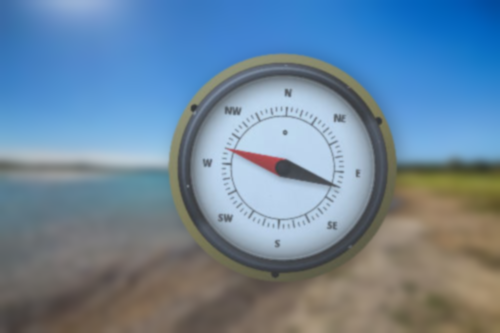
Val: 285
